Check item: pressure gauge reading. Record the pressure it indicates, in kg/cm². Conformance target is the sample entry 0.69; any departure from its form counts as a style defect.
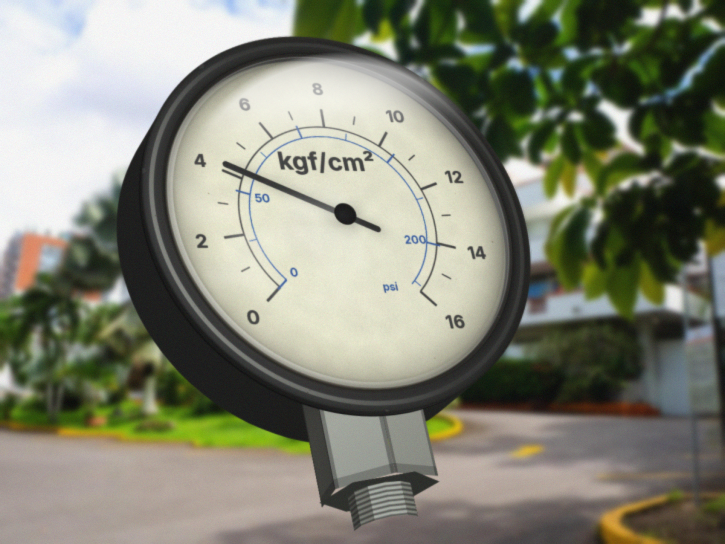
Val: 4
